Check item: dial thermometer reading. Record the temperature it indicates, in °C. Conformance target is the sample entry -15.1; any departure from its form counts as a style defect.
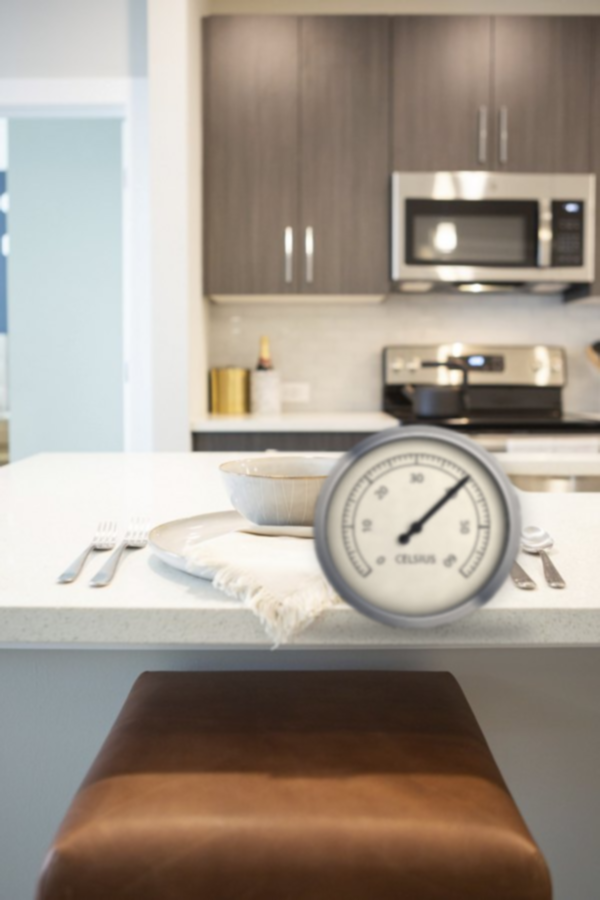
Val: 40
